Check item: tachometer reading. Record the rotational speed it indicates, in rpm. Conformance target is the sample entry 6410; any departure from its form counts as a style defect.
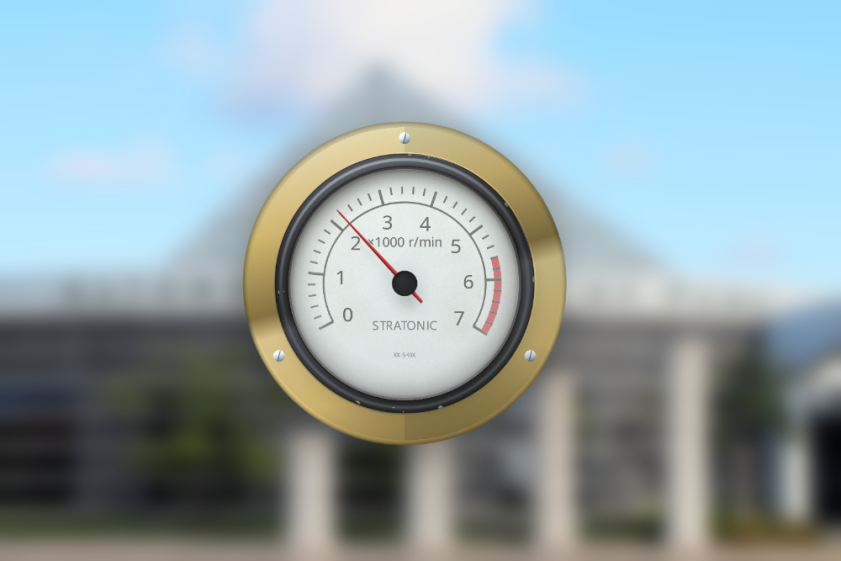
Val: 2200
